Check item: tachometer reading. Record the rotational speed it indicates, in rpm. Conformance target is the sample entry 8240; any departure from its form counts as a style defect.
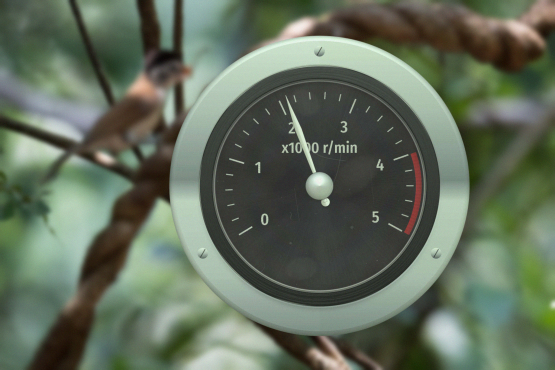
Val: 2100
